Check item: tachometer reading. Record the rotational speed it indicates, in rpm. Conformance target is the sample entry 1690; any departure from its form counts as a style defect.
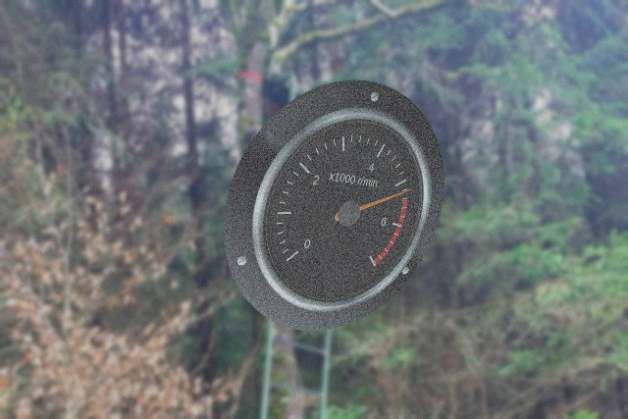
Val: 5200
